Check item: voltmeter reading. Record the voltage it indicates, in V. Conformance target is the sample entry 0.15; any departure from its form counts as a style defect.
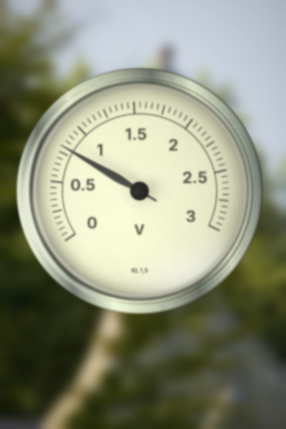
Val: 0.8
